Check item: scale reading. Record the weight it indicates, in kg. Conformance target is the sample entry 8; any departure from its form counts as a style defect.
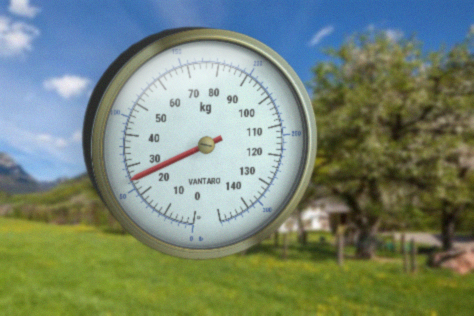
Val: 26
